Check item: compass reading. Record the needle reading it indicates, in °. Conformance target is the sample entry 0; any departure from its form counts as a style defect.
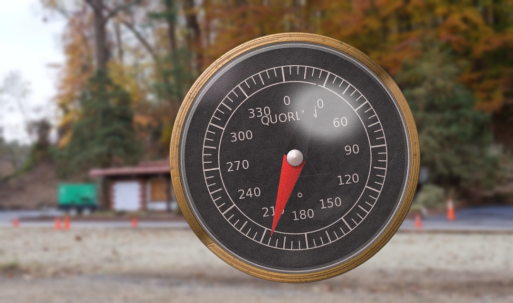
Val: 205
